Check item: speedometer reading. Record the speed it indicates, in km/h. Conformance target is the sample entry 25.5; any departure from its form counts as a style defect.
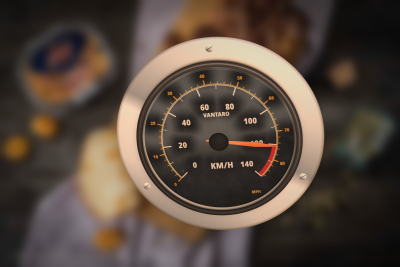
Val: 120
